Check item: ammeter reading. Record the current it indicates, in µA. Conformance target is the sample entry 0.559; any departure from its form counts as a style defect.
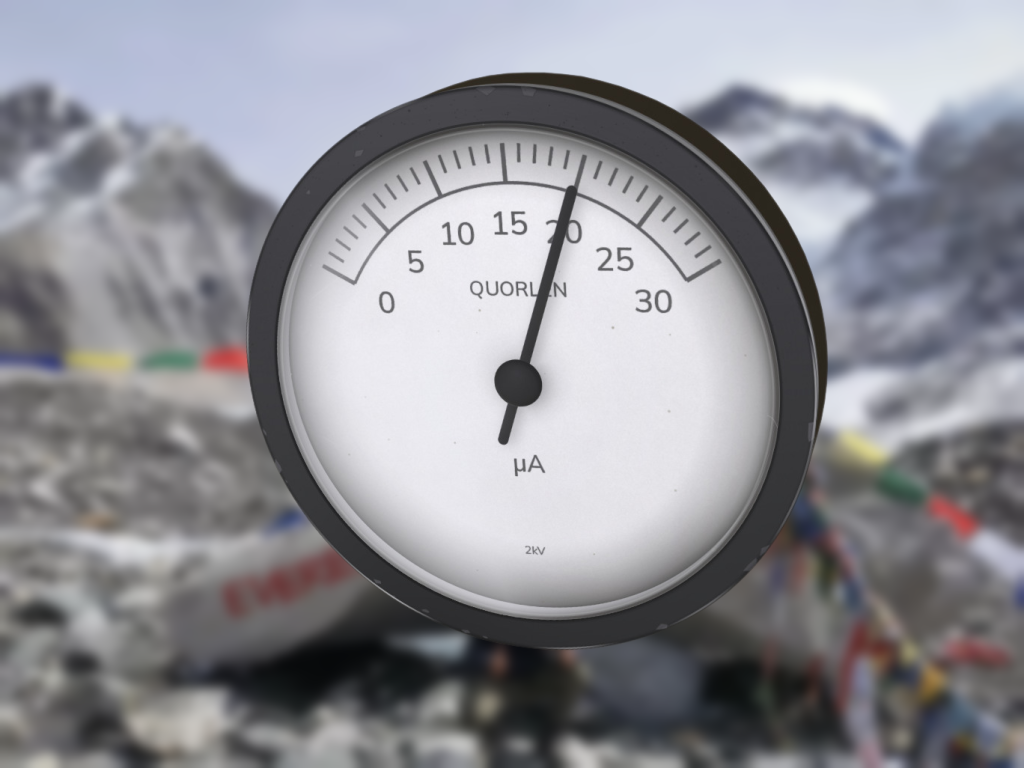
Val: 20
